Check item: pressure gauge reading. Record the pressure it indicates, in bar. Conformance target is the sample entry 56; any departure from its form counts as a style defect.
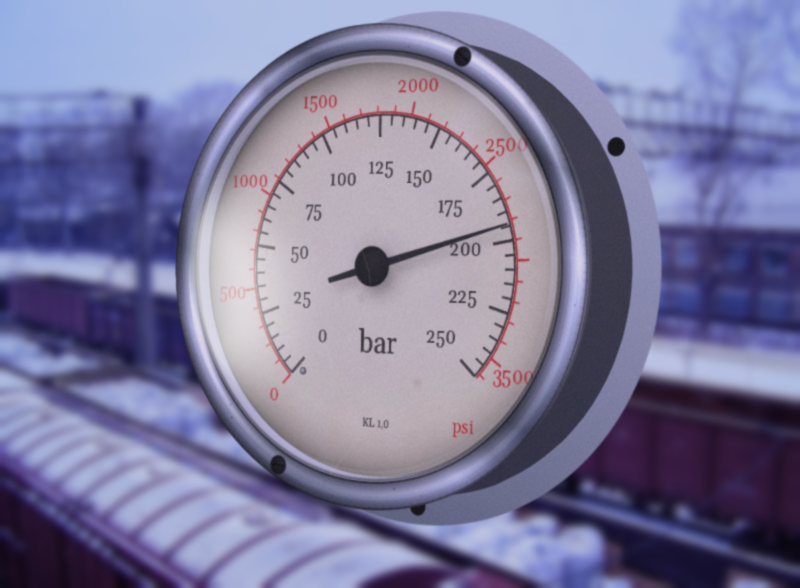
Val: 195
